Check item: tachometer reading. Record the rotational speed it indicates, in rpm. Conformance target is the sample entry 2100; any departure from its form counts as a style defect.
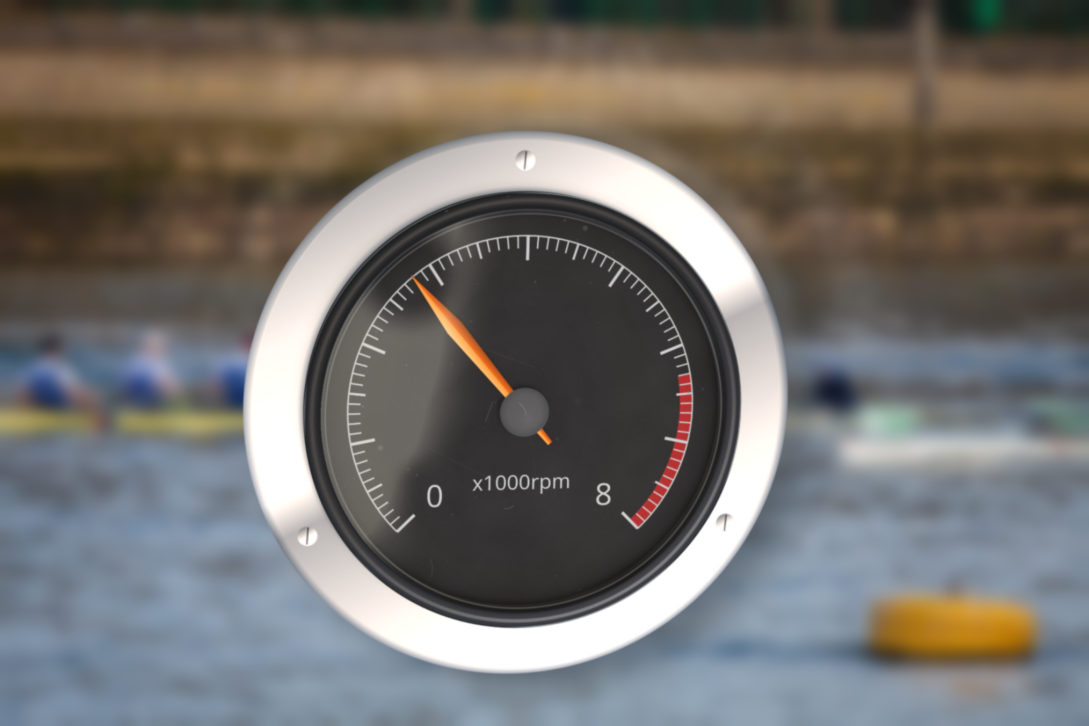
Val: 2800
